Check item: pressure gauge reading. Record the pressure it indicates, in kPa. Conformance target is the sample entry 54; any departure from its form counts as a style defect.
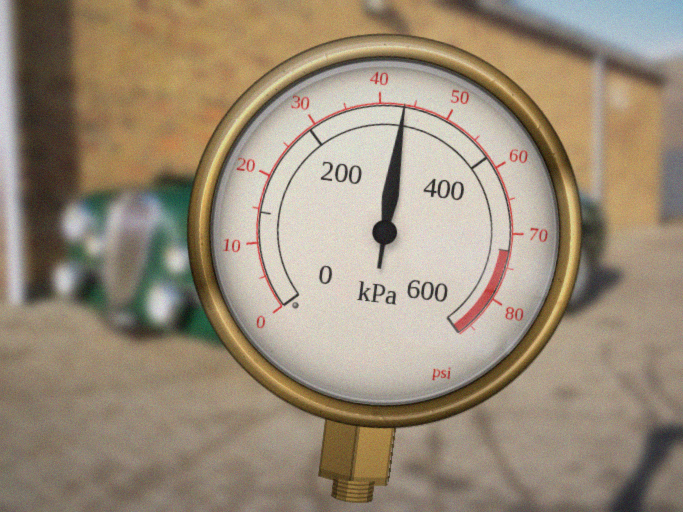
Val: 300
